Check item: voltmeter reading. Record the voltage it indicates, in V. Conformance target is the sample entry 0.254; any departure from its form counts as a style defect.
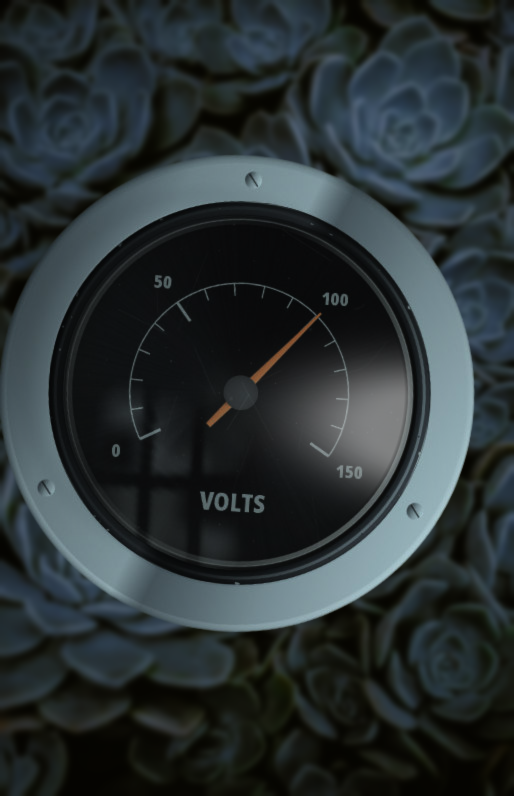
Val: 100
